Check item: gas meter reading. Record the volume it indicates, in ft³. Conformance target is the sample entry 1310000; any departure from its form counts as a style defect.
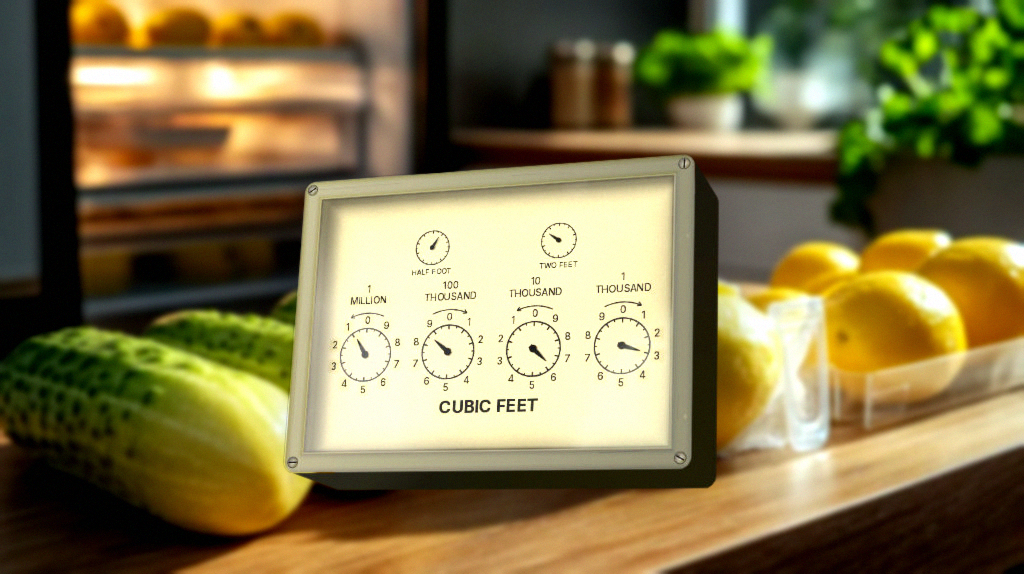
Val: 86300
